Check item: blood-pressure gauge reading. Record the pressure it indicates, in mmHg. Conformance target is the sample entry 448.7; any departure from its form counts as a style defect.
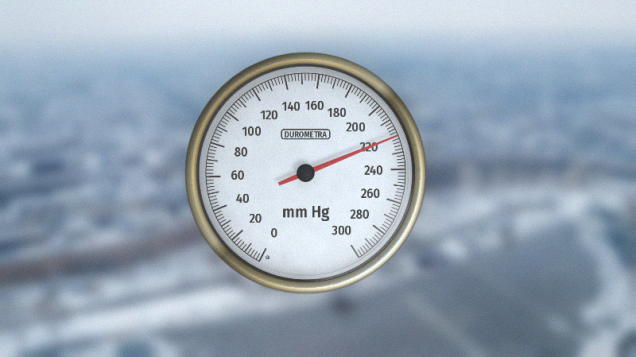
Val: 220
